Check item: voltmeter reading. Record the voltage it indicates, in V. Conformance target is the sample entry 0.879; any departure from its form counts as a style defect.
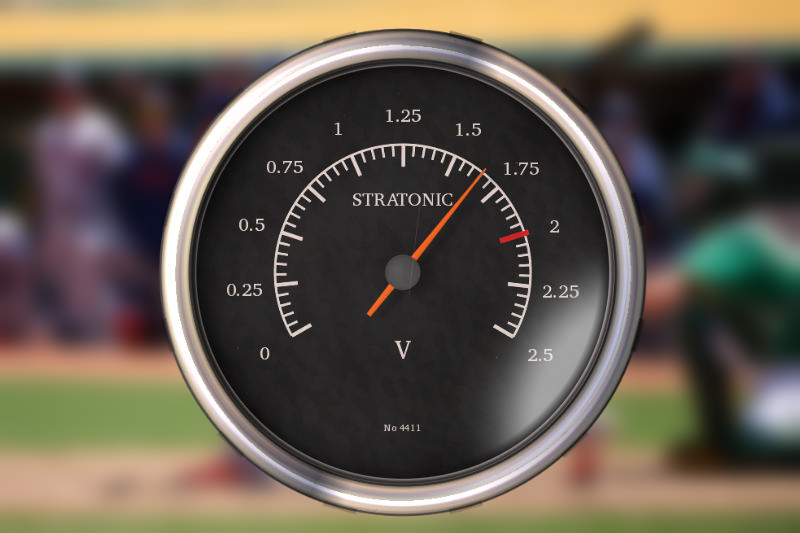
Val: 1.65
